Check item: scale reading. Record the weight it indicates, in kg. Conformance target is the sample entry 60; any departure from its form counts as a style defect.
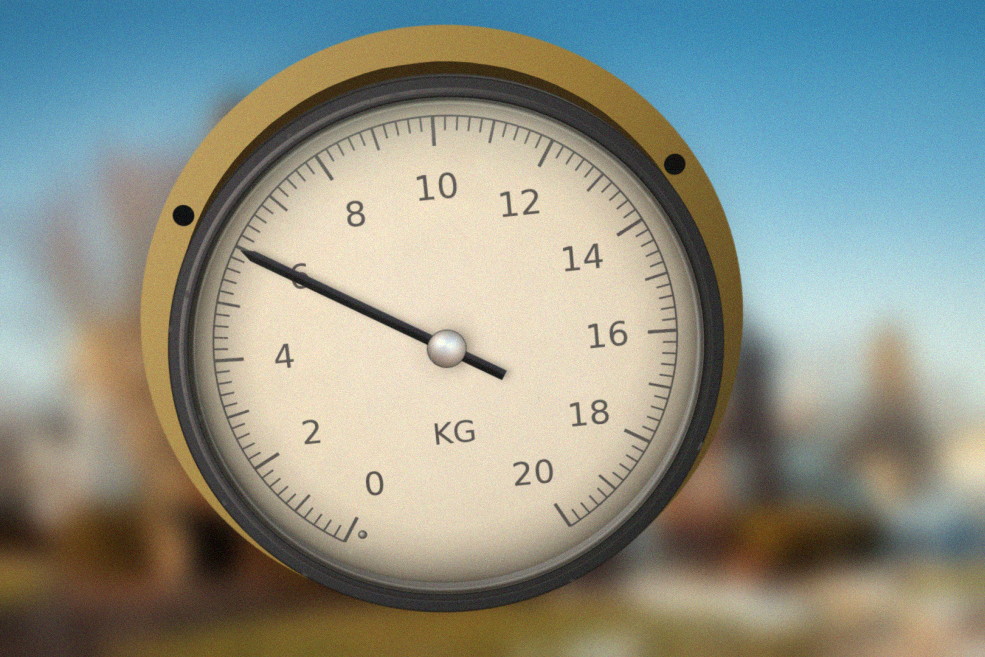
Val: 6
